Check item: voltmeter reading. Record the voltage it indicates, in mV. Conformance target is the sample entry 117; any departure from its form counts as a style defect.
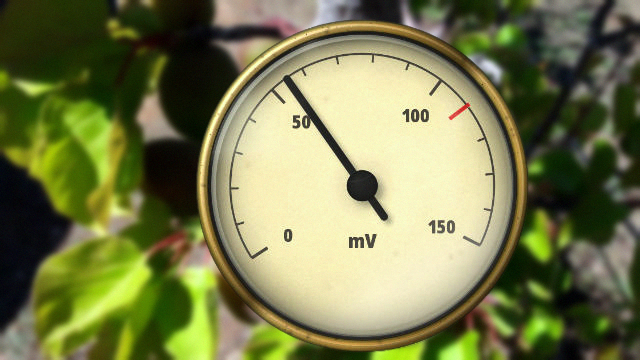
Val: 55
